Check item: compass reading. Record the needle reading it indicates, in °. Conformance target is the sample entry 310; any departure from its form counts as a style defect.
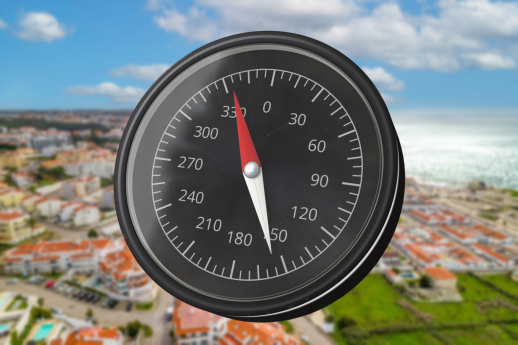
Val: 335
